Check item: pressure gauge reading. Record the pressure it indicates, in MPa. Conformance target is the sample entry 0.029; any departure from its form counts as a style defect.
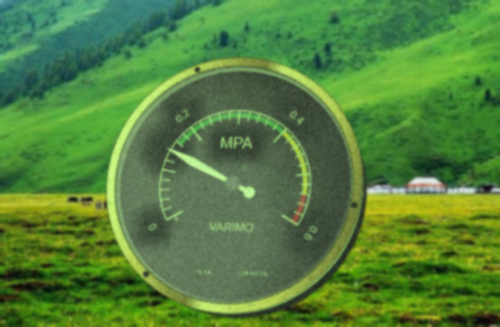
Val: 0.14
